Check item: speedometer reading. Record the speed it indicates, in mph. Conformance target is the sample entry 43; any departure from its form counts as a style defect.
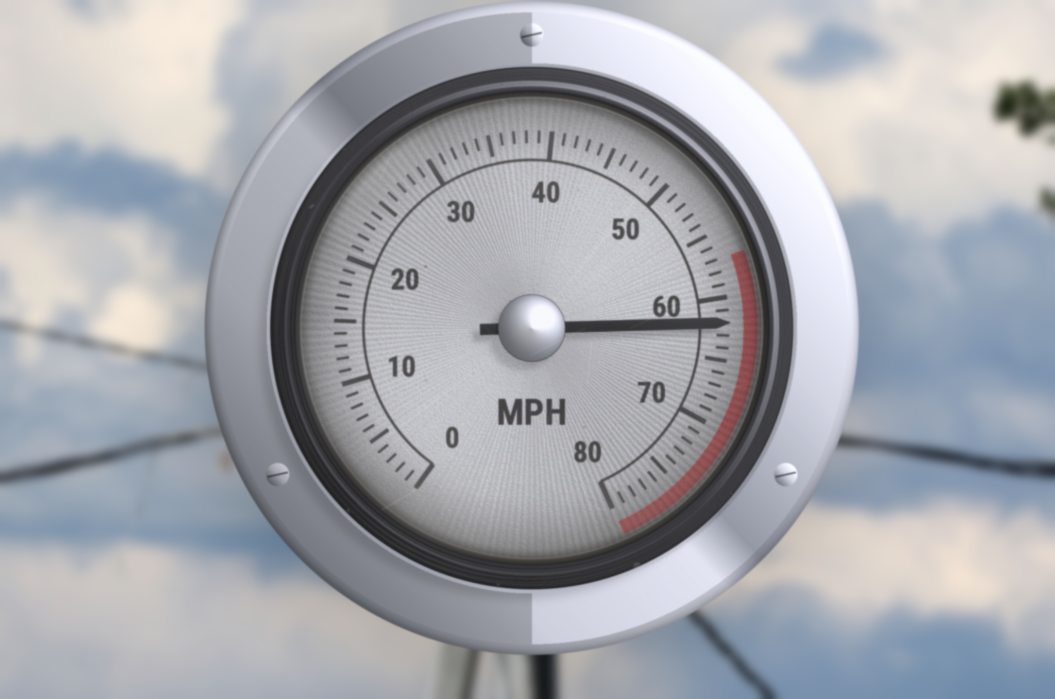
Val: 62
